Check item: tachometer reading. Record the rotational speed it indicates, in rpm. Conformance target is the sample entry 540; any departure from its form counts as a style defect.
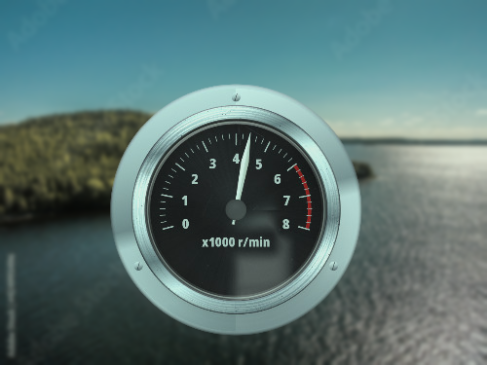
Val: 4400
